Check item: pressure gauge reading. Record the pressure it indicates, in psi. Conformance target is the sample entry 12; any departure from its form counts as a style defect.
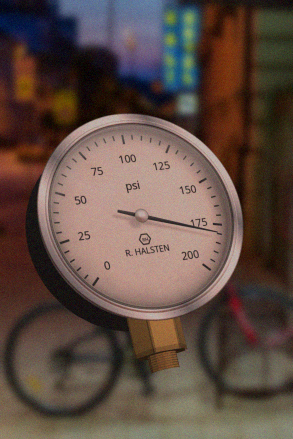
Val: 180
